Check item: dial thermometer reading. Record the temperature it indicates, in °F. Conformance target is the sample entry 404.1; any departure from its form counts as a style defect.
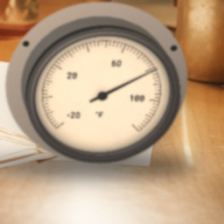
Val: 80
